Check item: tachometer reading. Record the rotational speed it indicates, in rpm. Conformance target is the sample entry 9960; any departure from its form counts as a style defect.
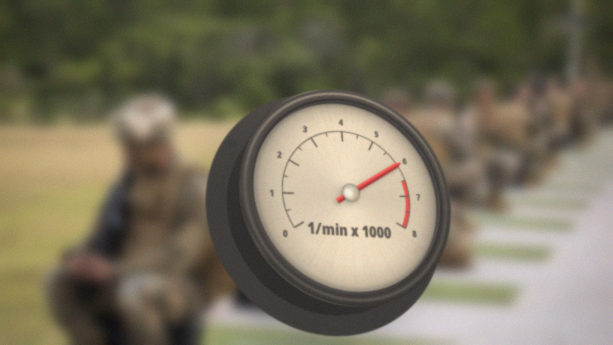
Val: 6000
